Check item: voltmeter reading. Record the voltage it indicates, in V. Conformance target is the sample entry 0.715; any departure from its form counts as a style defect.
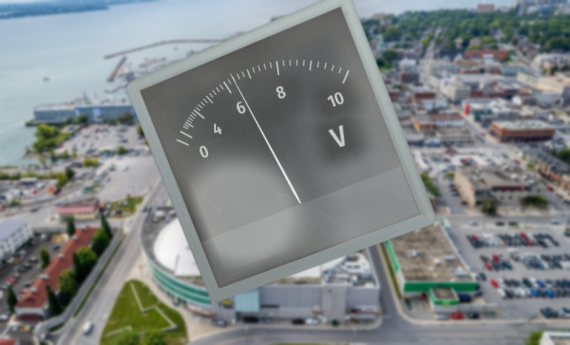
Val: 6.4
